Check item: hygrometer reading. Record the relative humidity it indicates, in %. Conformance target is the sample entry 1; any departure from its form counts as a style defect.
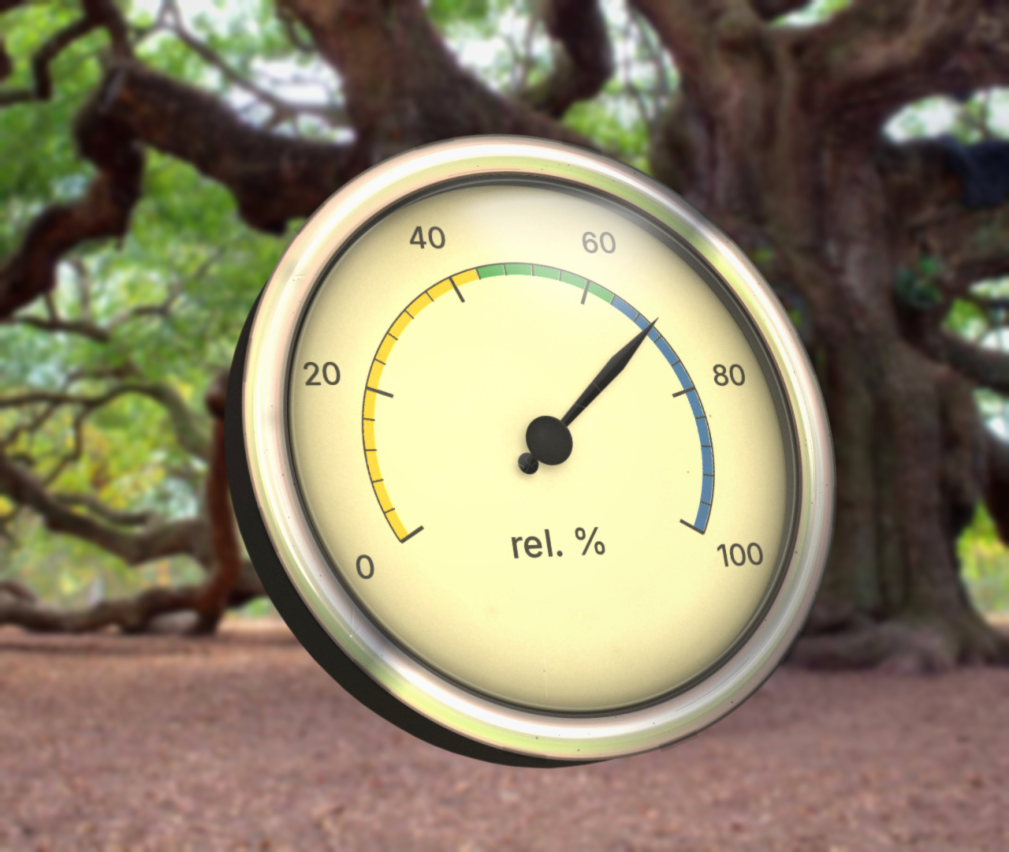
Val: 70
